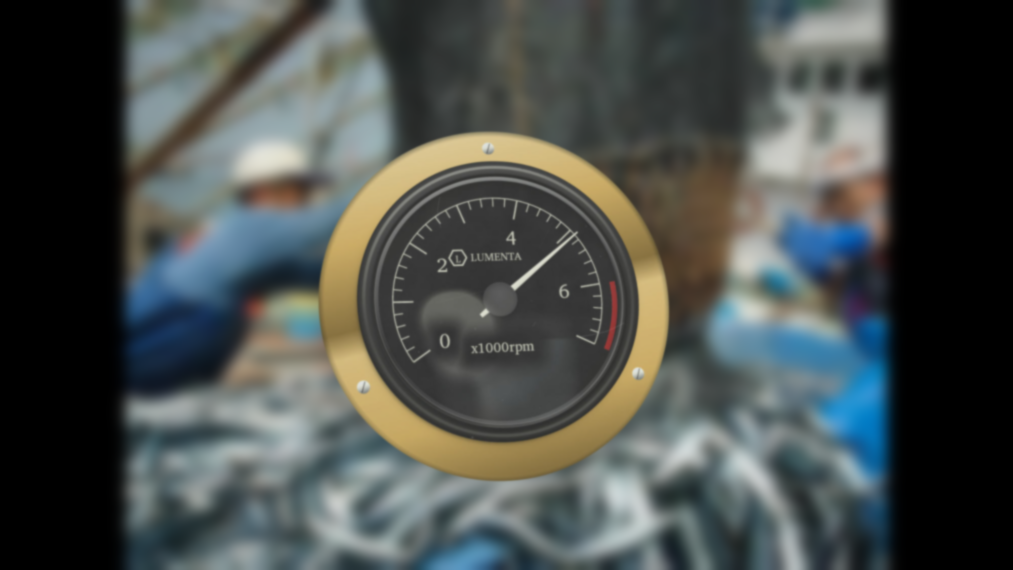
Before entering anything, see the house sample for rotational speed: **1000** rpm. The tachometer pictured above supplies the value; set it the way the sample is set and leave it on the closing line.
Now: **5100** rpm
